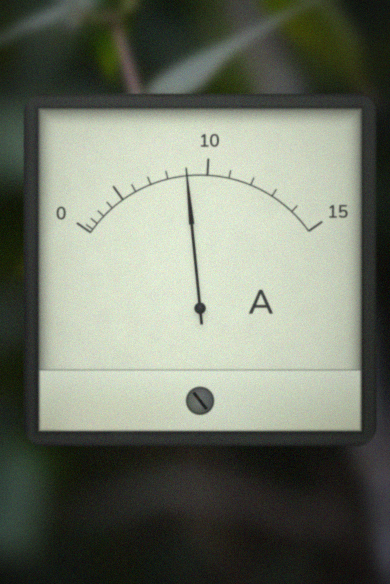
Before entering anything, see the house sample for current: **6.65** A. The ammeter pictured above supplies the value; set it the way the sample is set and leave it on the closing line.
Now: **9** A
